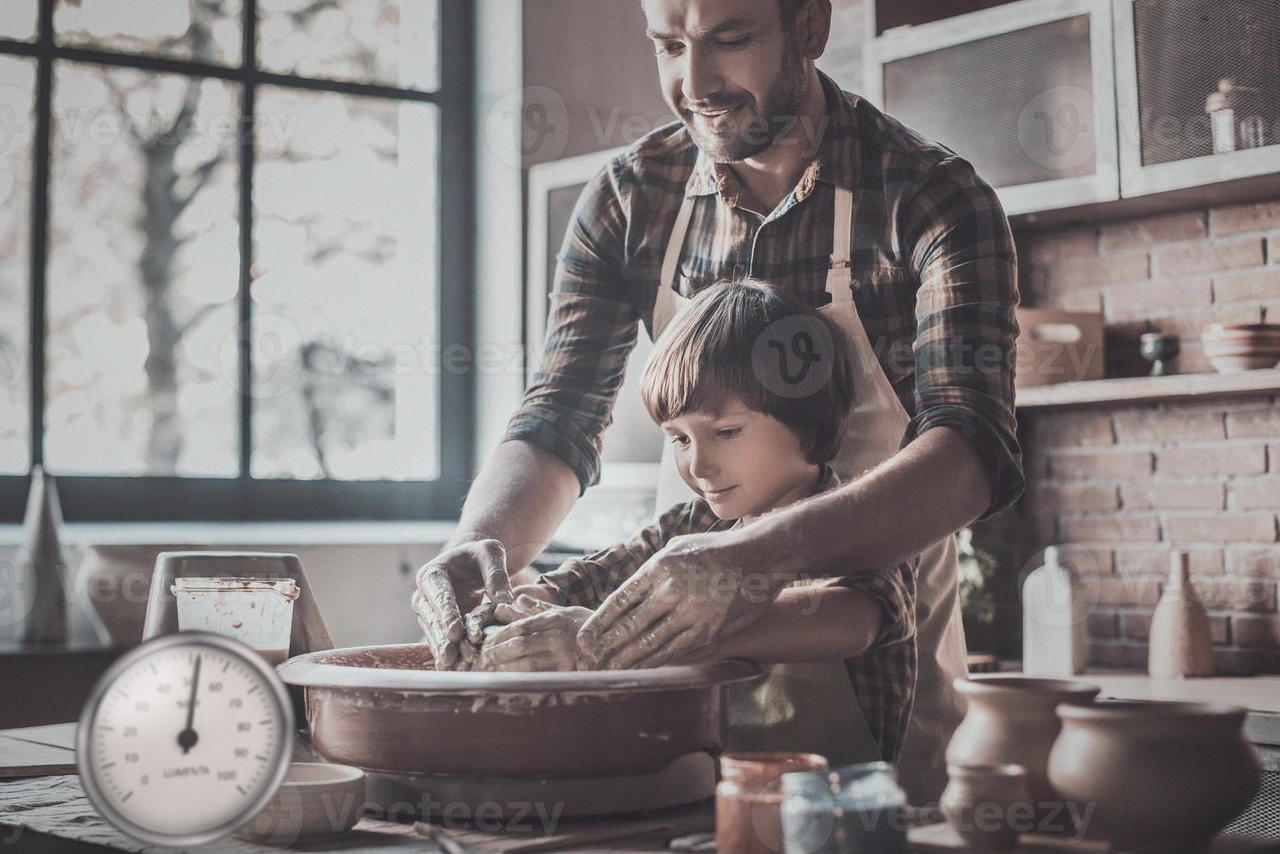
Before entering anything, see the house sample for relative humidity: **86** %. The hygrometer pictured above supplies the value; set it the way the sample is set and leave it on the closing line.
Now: **52** %
